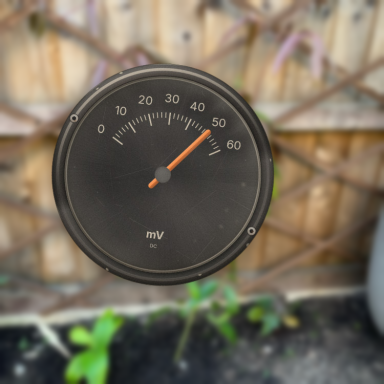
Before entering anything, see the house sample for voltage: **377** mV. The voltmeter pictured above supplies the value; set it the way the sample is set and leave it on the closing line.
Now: **50** mV
